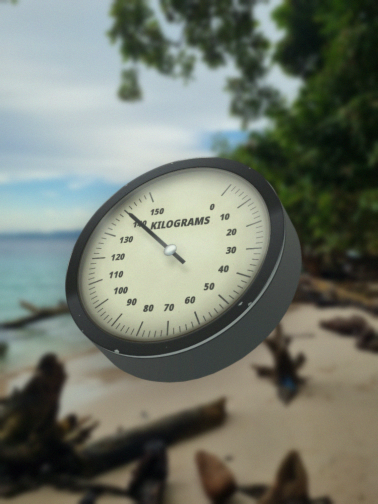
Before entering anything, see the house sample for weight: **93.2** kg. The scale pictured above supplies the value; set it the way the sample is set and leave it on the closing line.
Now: **140** kg
